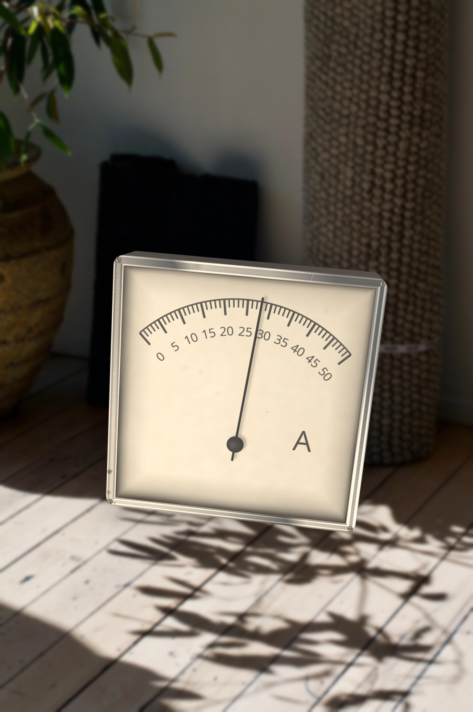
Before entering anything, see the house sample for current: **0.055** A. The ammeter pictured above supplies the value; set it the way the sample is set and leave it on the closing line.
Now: **28** A
